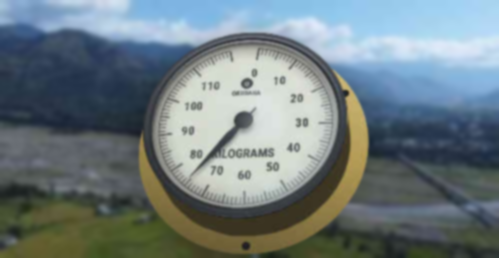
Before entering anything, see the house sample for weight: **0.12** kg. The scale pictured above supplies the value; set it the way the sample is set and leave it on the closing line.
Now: **75** kg
